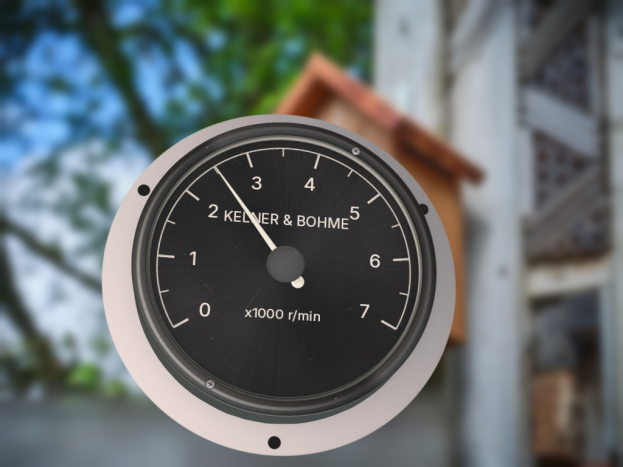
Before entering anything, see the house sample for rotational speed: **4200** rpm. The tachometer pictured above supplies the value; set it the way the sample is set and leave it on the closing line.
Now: **2500** rpm
